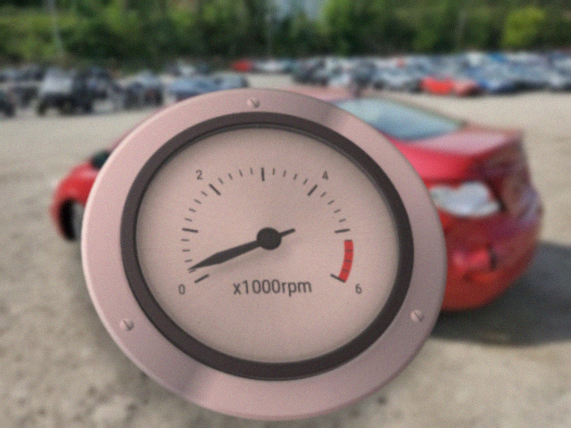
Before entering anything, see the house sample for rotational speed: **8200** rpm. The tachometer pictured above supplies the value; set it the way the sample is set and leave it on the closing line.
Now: **200** rpm
